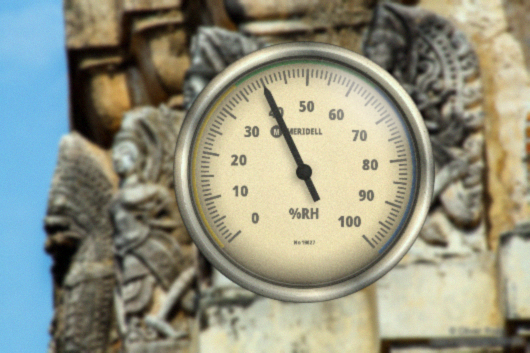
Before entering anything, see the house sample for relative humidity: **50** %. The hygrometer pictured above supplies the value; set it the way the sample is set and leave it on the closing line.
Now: **40** %
